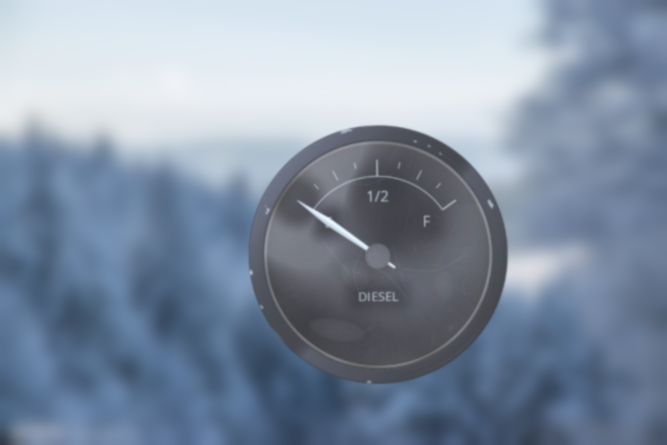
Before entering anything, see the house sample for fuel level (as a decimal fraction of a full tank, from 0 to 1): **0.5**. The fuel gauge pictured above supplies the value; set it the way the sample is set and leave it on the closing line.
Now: **0**
